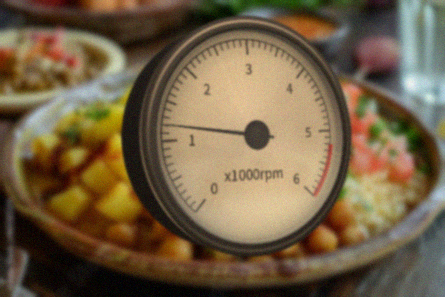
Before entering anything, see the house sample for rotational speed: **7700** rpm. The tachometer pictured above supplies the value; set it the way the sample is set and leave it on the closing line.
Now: **1200** rpm
